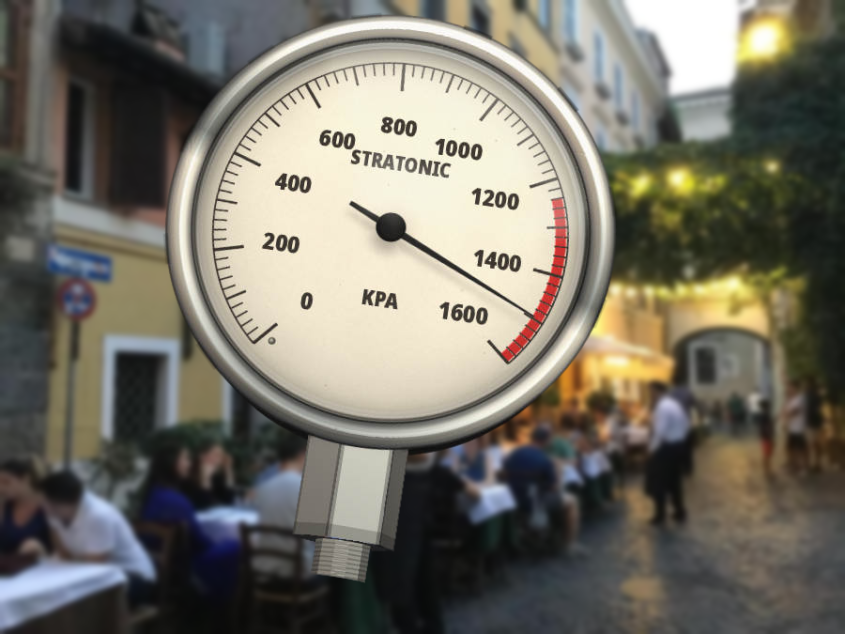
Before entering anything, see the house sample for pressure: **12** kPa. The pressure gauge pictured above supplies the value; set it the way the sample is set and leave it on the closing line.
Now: **1500** kPa
